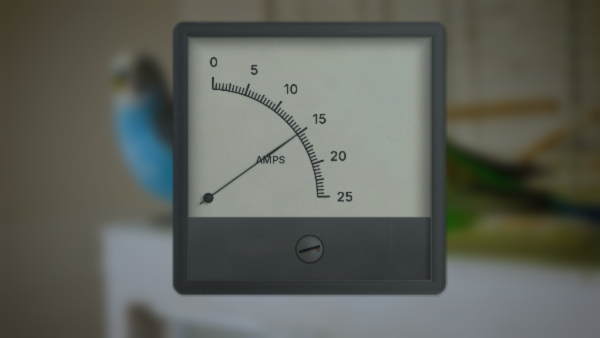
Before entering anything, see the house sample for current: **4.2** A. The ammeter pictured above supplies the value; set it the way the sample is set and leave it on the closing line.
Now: **15** A
